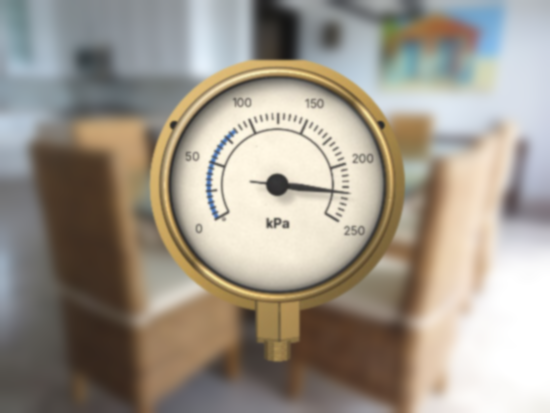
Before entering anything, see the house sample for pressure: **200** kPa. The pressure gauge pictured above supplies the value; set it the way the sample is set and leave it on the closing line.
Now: **225** kPa
